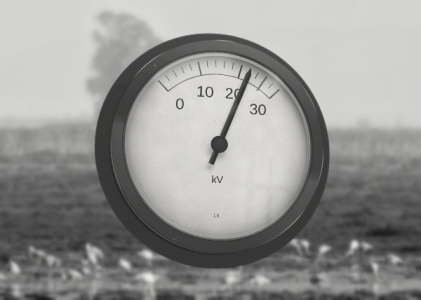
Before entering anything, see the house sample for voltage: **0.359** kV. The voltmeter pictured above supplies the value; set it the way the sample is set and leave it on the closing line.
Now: **22** kV
